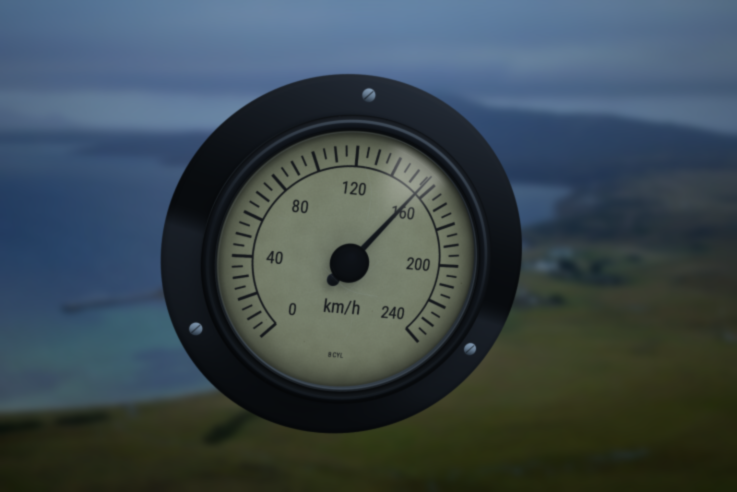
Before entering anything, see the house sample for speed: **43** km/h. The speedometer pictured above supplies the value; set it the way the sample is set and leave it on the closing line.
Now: **155** km/h
